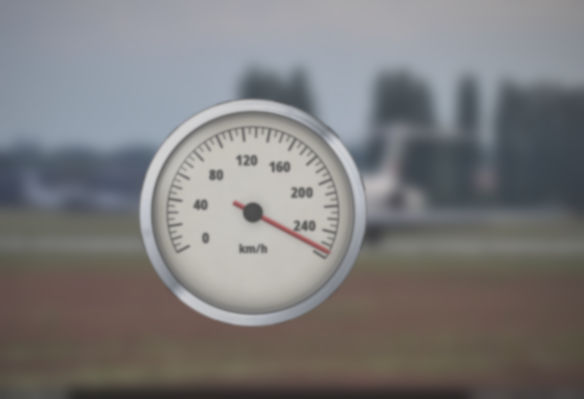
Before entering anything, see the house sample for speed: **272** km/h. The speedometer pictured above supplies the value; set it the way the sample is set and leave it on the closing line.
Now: **255** km/h
